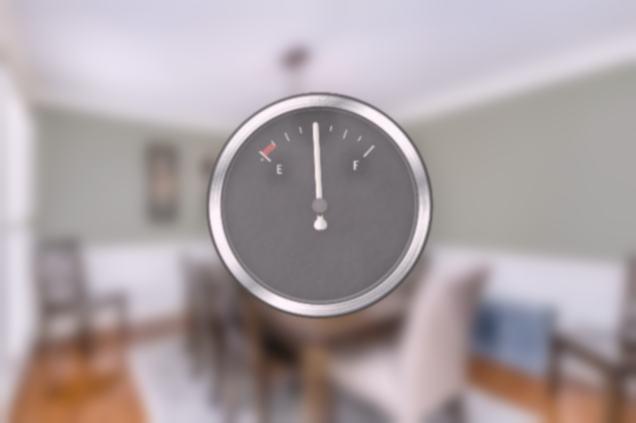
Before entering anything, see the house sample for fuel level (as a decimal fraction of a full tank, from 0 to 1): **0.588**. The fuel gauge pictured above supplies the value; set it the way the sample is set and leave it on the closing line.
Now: **0.5**
